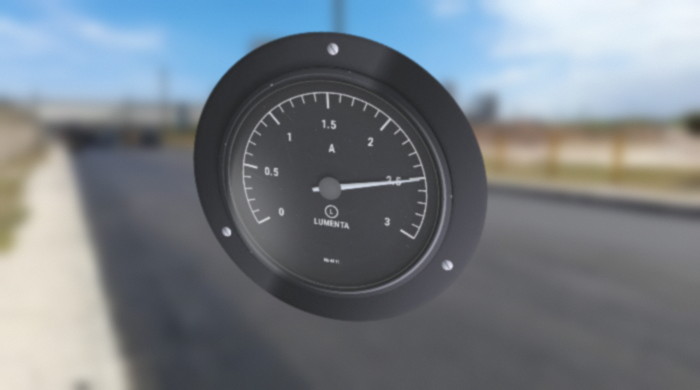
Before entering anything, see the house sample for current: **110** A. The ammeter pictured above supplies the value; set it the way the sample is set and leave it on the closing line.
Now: **2.5** A
